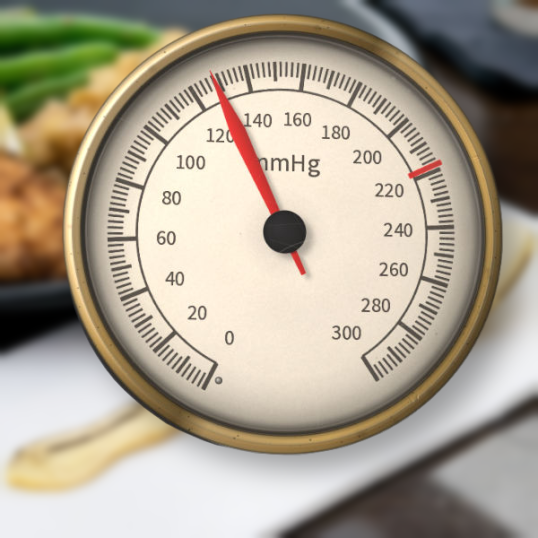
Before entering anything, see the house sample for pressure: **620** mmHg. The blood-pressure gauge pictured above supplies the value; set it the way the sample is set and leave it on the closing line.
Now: **128** mmHg
